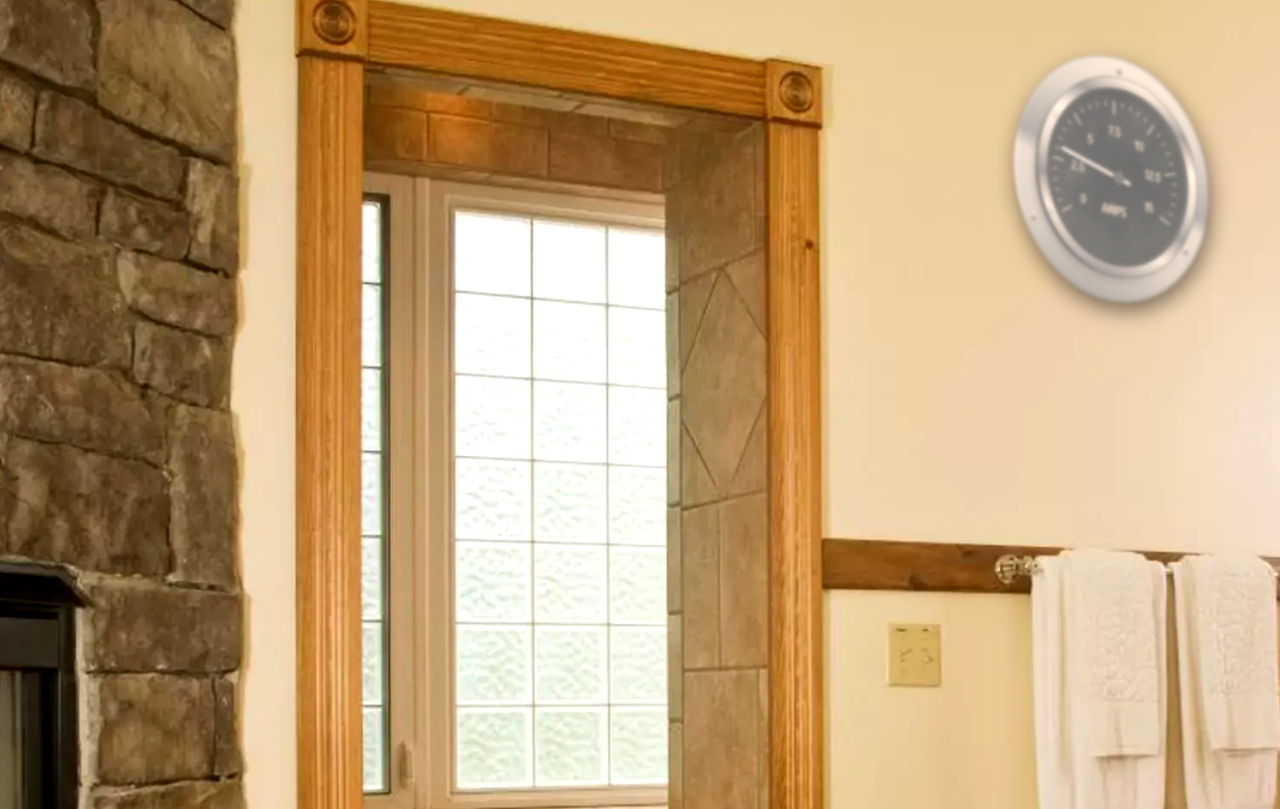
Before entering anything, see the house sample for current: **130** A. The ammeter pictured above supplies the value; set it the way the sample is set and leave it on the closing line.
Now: **3** A
